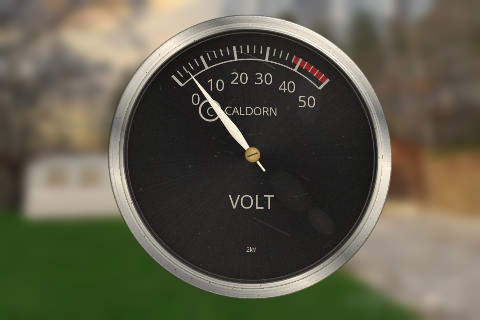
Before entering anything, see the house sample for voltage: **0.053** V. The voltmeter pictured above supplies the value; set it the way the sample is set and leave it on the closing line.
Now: **4** V
